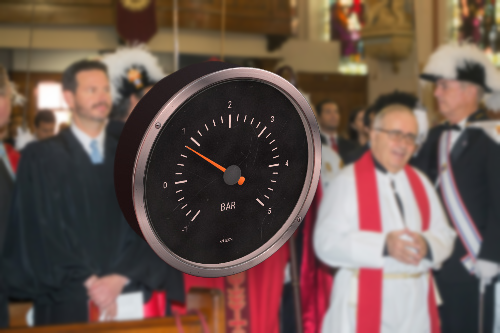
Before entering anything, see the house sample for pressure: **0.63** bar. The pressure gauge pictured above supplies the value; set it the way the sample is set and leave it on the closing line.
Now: **0.8** bar
